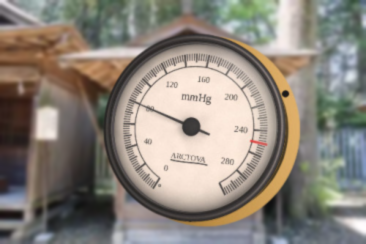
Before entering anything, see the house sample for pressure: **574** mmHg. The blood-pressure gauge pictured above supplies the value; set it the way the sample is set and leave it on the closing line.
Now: **80** mmHg
